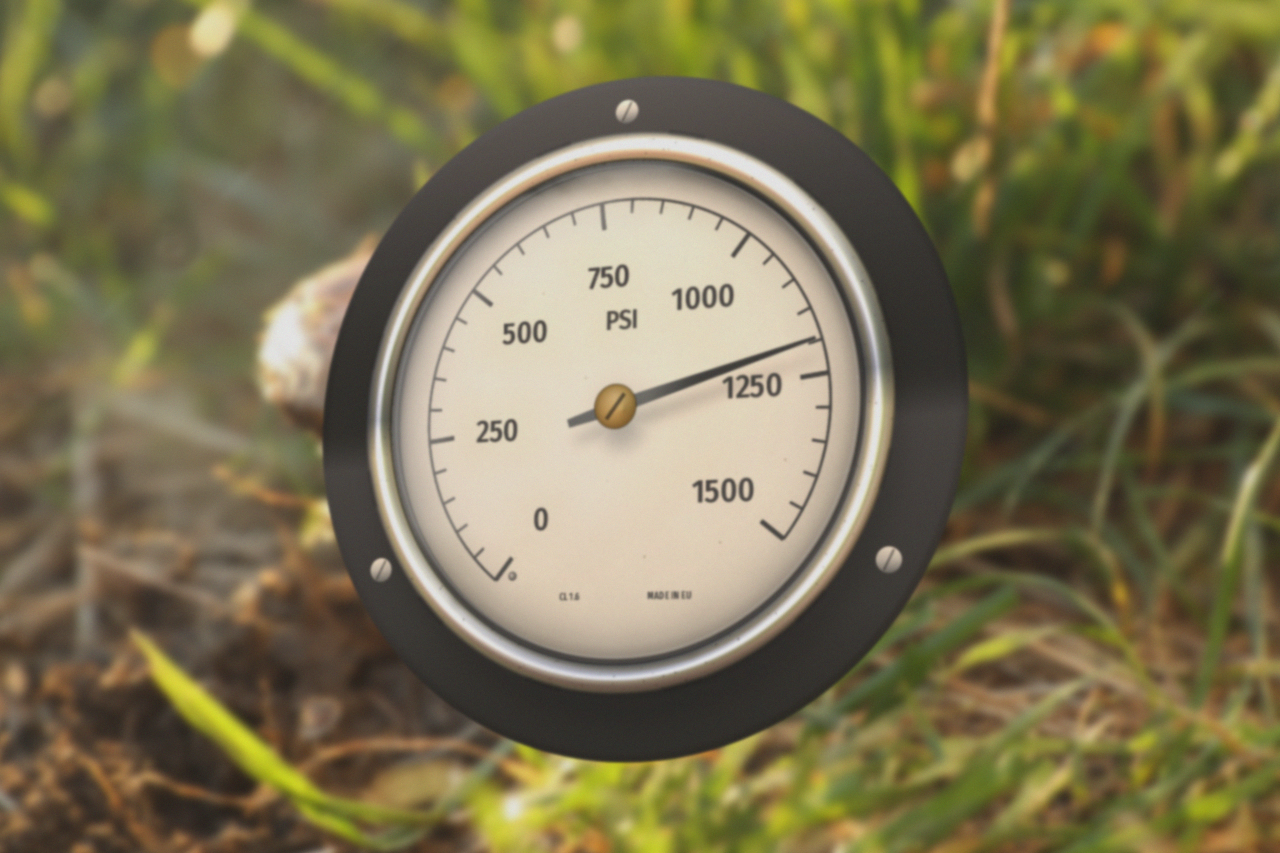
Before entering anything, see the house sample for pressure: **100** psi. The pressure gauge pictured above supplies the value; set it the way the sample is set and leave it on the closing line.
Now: **1200** psi
